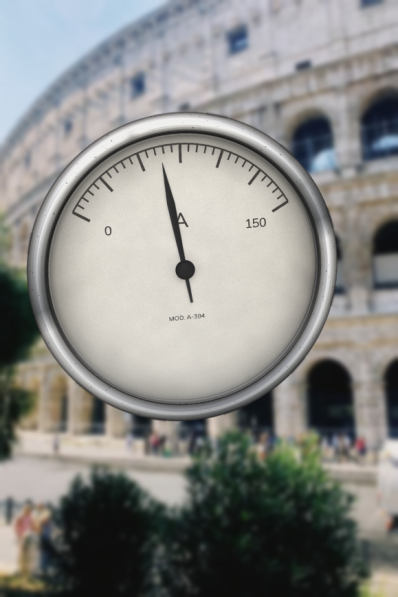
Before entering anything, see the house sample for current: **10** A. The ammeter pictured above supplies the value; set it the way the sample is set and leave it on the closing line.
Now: **62.5** A
